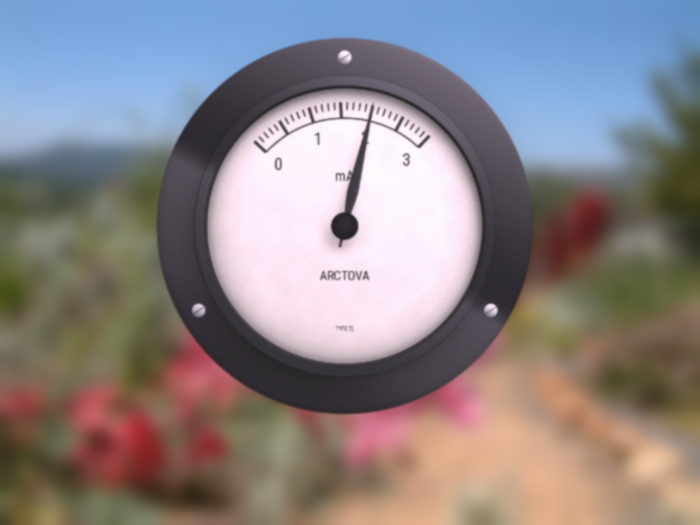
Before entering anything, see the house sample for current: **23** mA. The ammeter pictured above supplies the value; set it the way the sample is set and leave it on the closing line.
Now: **2** mA
